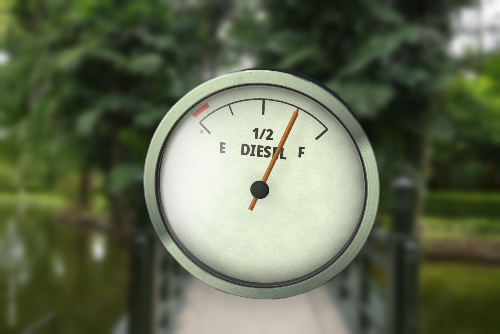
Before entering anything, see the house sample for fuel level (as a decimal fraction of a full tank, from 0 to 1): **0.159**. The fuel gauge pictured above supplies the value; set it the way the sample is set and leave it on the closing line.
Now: **0.75**
